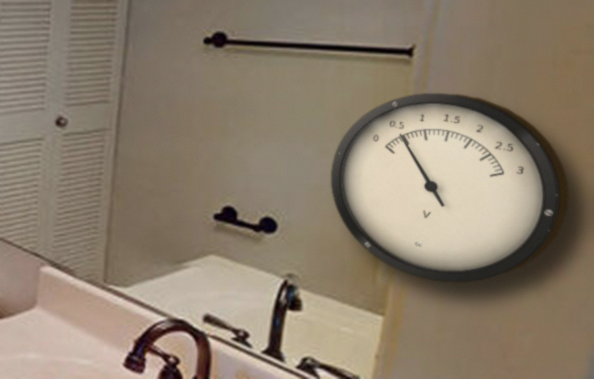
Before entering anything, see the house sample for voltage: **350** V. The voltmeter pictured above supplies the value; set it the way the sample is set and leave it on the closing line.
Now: **0.5** V
